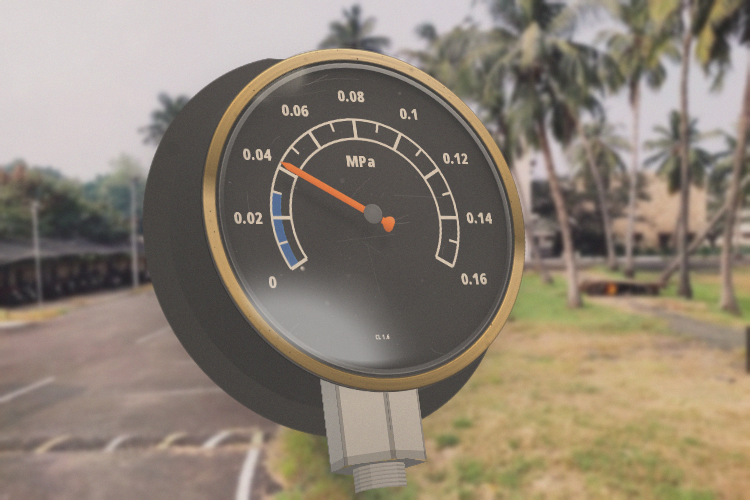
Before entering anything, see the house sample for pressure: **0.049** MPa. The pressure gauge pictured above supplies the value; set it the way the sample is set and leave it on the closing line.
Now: **0.04** MPa
